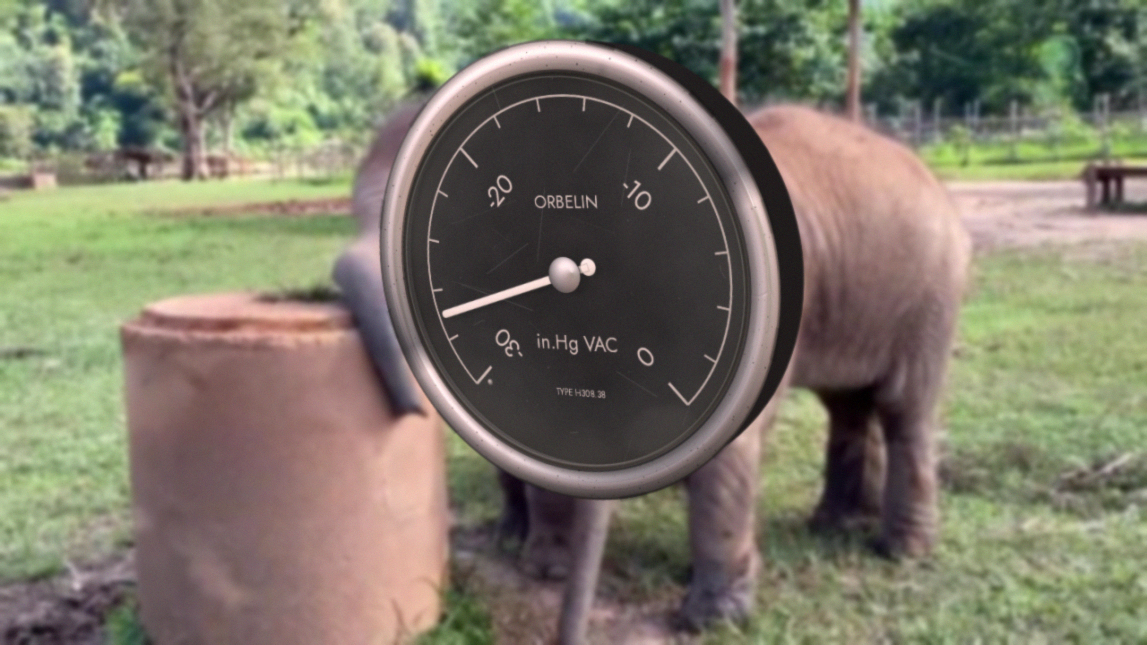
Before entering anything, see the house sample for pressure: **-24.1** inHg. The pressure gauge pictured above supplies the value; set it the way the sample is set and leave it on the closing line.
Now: **-27** inHg
